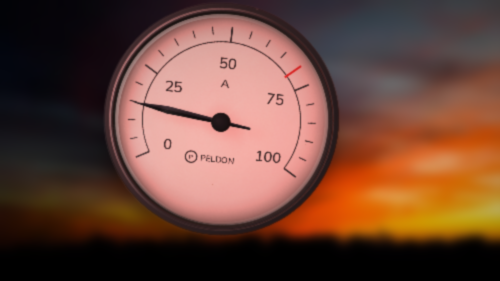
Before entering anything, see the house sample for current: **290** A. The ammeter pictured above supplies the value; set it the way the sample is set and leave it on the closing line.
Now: **15** A
